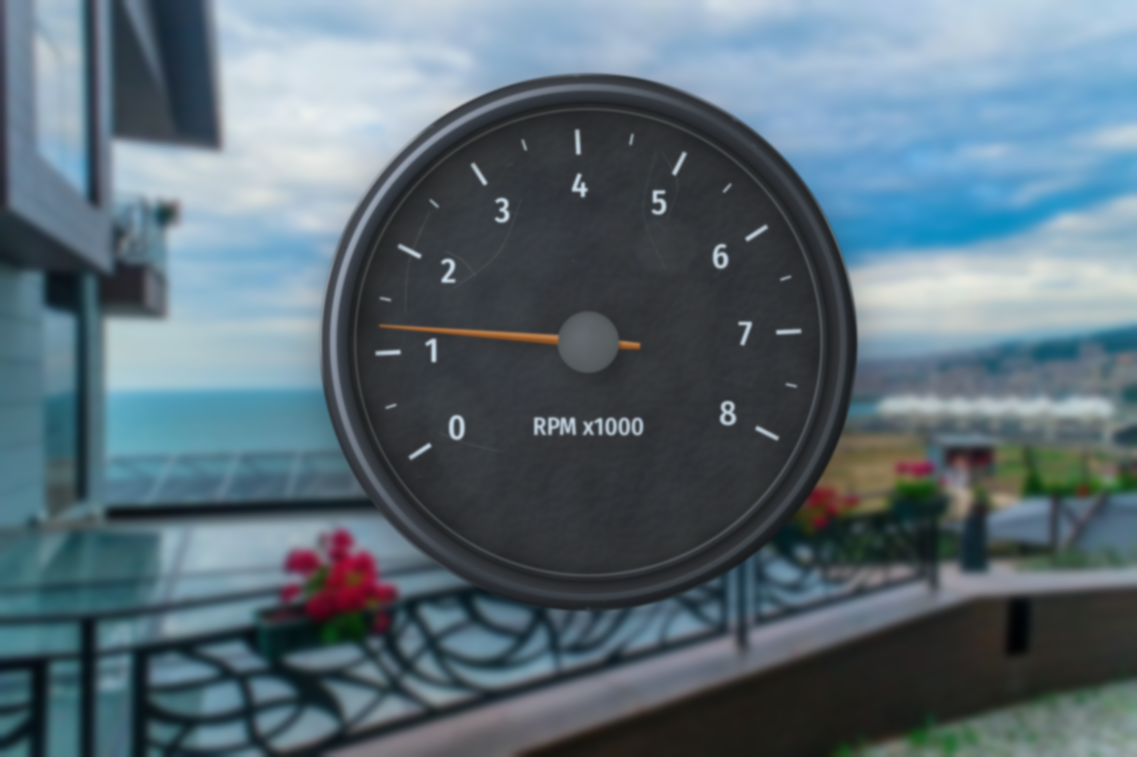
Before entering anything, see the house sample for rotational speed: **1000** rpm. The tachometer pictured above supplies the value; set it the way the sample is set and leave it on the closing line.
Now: **1250** rpm
